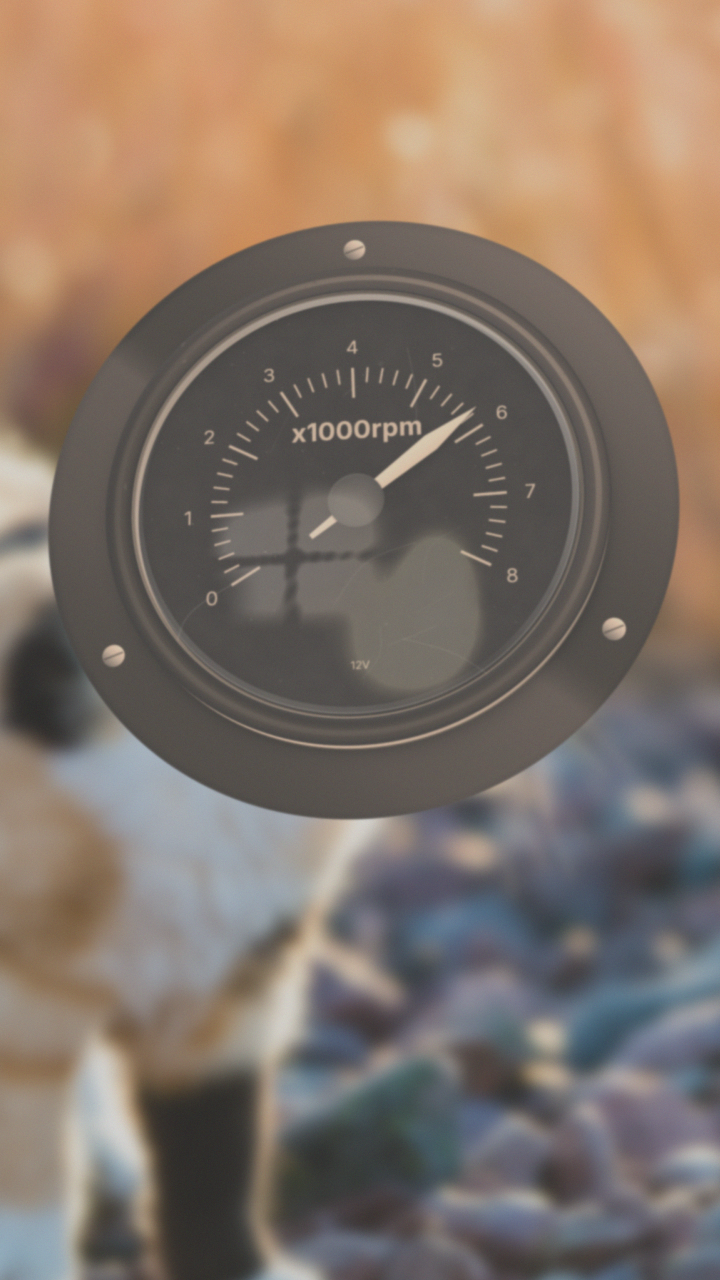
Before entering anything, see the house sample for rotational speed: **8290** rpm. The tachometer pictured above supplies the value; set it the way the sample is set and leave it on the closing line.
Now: **5800** rpm
